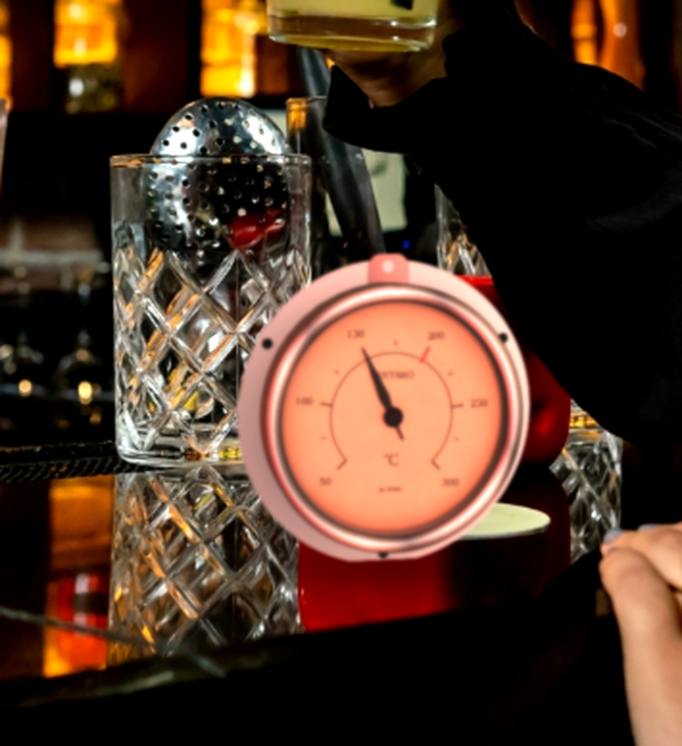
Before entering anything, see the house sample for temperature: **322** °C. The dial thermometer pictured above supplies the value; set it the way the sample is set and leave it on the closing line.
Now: **150** °C
